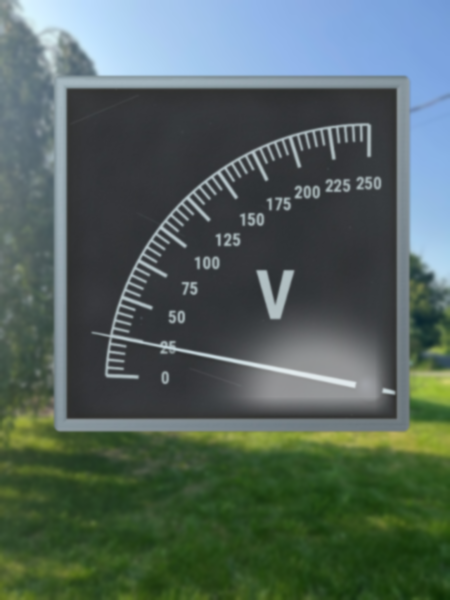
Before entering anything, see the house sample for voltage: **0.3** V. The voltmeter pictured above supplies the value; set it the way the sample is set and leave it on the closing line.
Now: **25** V
